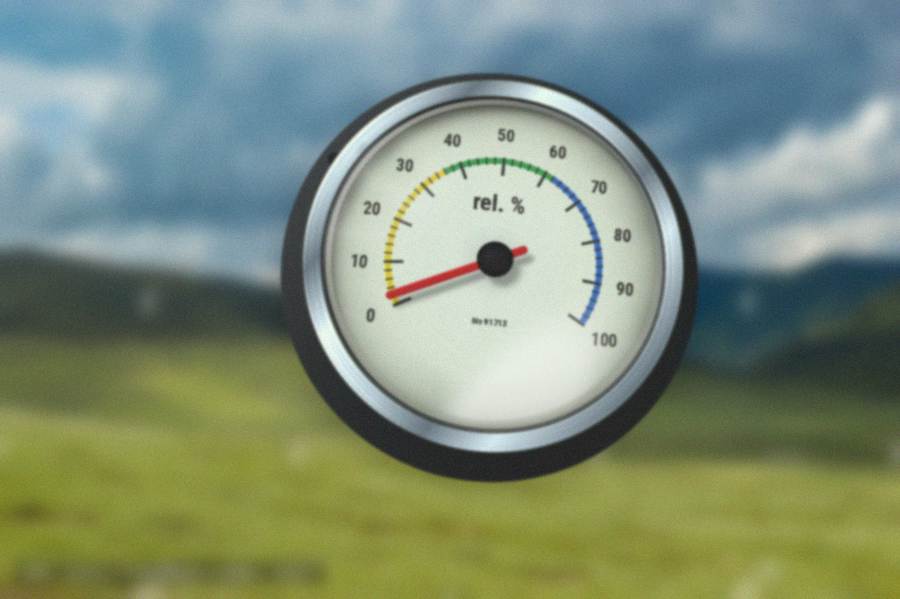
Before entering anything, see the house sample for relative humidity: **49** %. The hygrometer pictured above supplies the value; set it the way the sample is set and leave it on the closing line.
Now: **2** %
